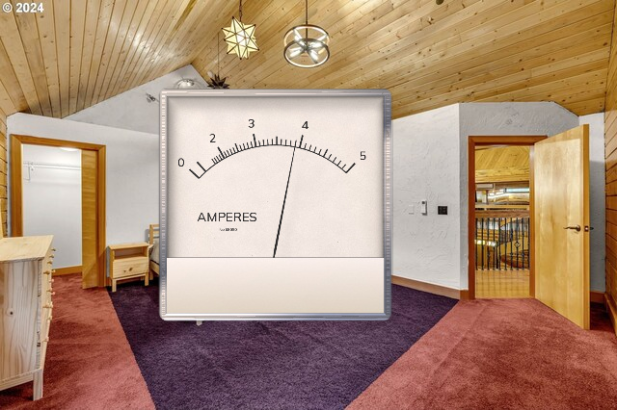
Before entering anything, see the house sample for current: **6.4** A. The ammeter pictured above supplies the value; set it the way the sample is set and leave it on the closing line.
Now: **3.9** A
